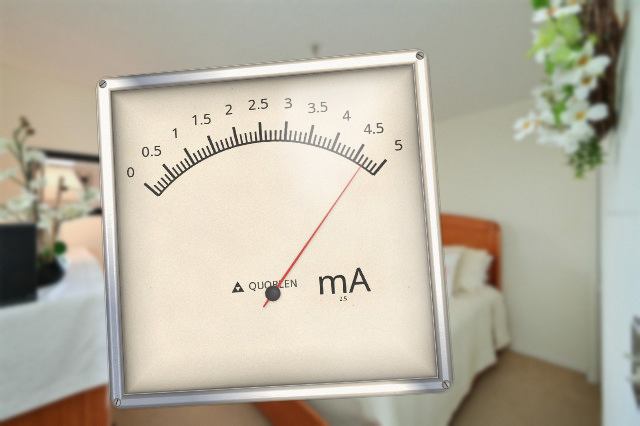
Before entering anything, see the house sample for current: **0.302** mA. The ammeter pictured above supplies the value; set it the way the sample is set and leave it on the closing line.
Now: **4.7** mA
